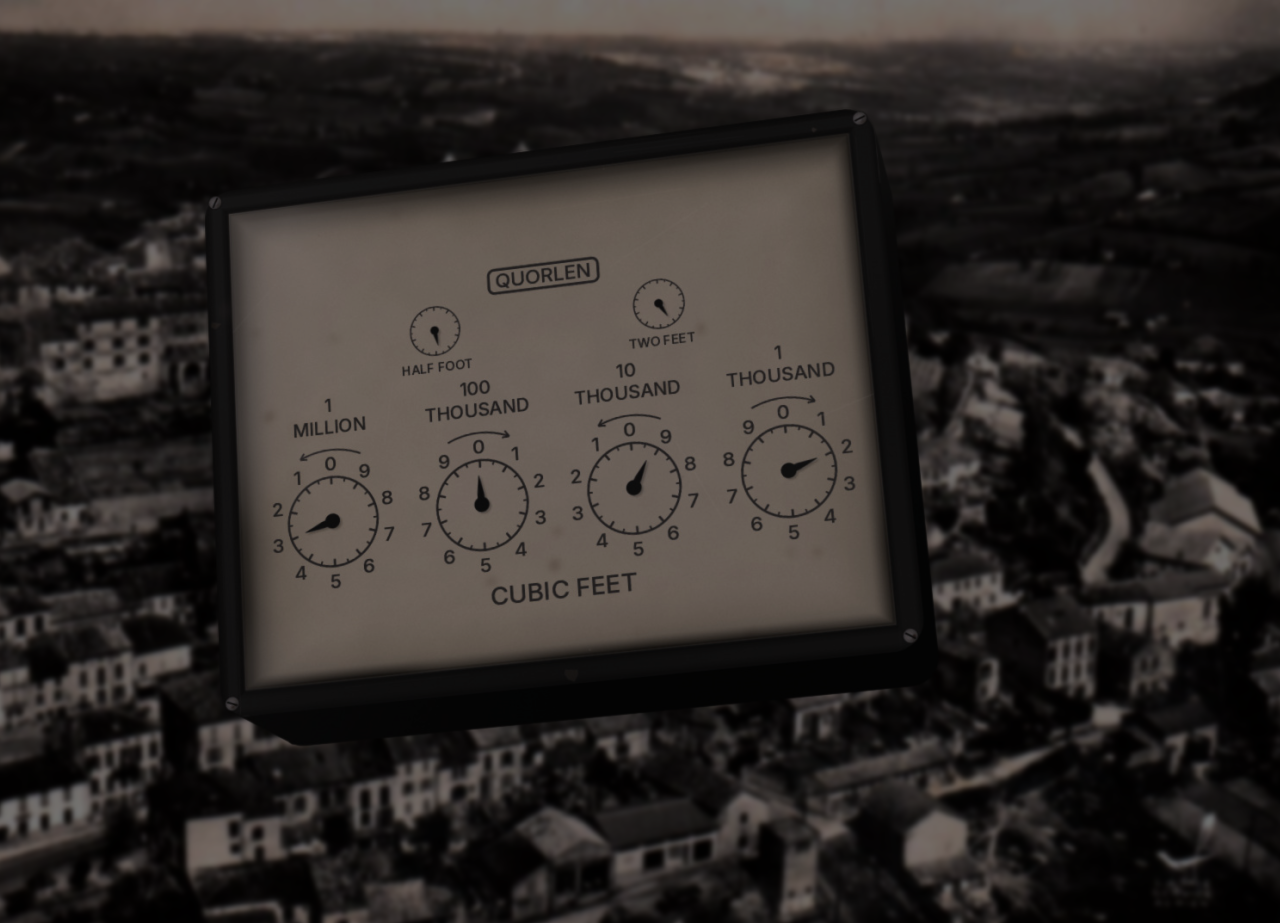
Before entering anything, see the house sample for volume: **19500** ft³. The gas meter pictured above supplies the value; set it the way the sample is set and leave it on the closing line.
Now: **299200** ft³
